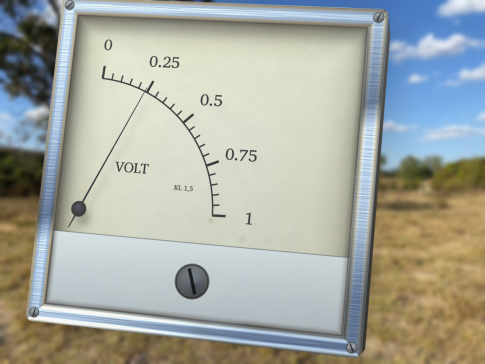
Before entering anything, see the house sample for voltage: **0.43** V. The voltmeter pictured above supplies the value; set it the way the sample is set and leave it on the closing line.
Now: **0.25** V
